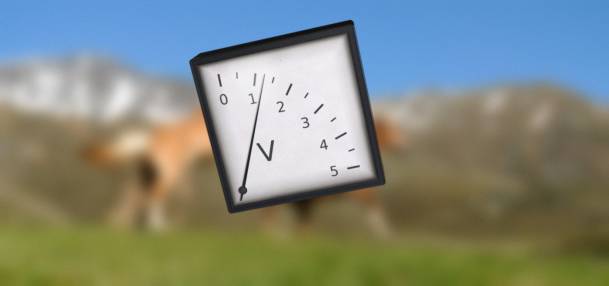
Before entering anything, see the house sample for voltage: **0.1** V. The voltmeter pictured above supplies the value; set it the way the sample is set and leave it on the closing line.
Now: **1.25** V
